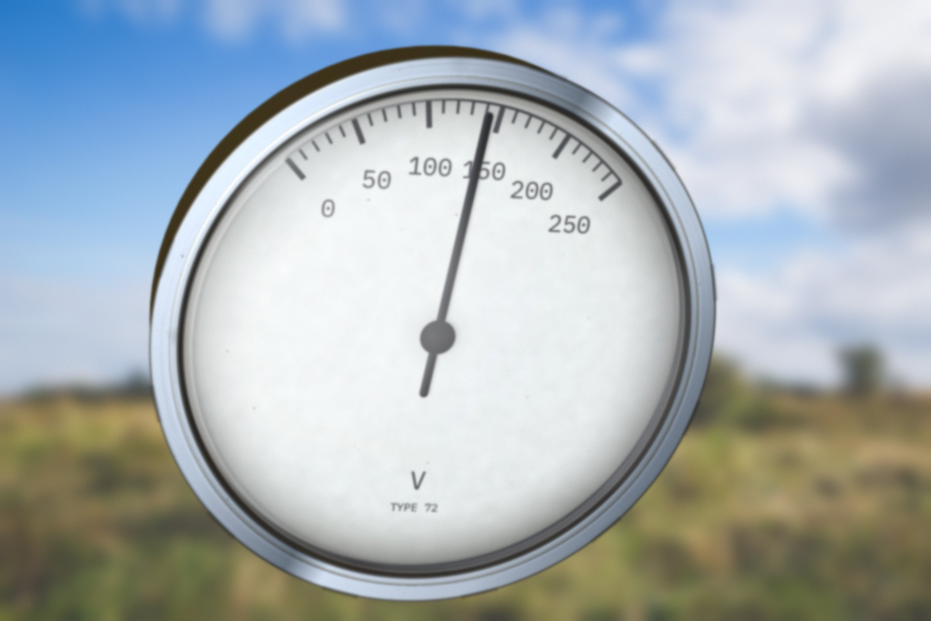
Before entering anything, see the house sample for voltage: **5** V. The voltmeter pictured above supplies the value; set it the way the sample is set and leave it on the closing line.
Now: **140** V
